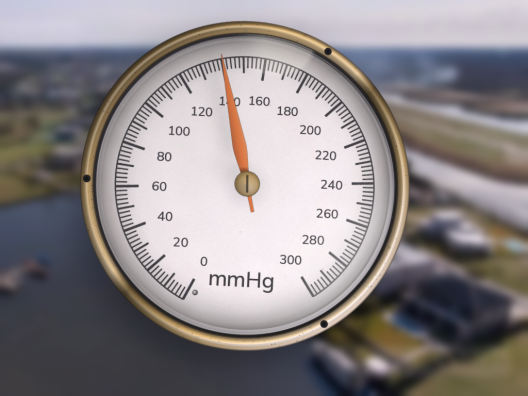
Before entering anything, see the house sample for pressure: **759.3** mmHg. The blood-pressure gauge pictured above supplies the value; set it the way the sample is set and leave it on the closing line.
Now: **140** mmHg
